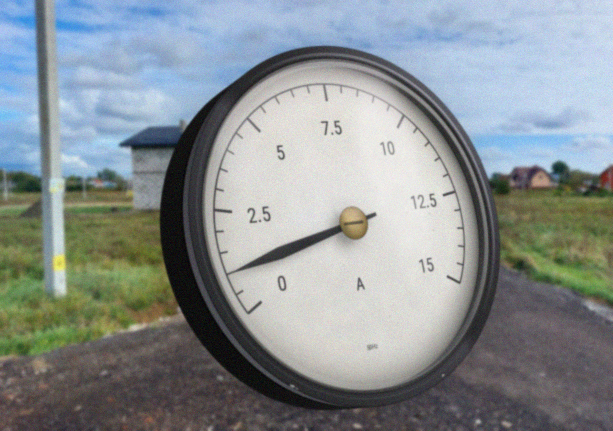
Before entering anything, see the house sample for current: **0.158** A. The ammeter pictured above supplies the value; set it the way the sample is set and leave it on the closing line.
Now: **1** A
